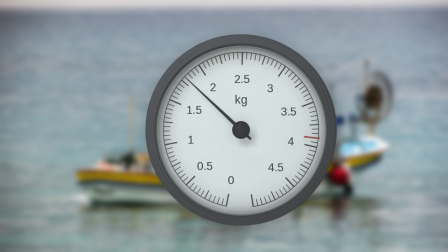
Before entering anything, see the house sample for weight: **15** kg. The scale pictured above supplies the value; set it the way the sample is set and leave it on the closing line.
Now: **1.8** kg
